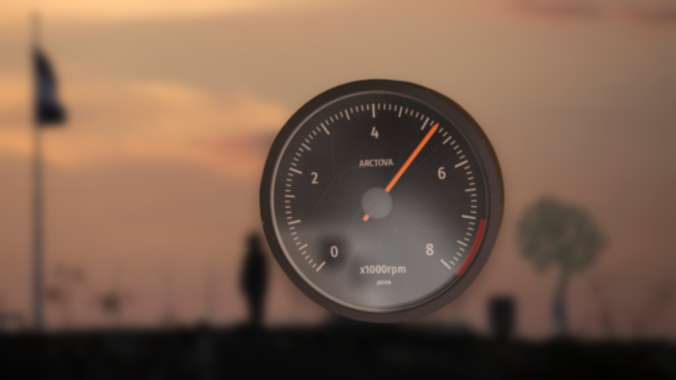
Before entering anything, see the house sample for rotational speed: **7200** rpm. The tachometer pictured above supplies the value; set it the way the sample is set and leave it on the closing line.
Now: **5200** rpm
